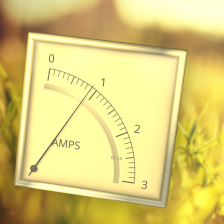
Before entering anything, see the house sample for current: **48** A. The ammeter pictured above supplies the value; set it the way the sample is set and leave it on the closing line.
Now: **0.9** A
